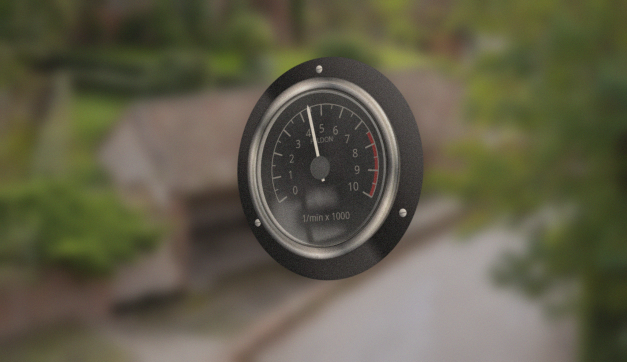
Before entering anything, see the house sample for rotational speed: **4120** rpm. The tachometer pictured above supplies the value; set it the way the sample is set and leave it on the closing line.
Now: **4500** rpm
